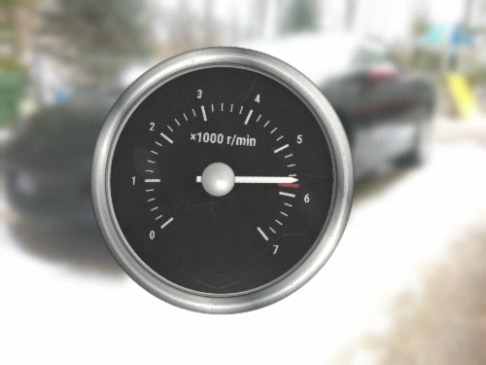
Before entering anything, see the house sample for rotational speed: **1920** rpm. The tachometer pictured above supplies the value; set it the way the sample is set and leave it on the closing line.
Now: **5700** rpm
